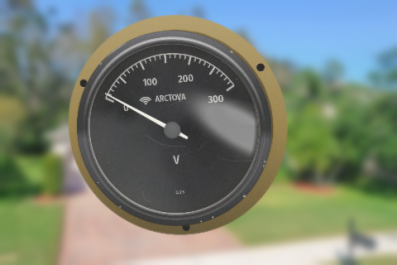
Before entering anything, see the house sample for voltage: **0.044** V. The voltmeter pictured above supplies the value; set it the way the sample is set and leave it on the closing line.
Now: **10** V
